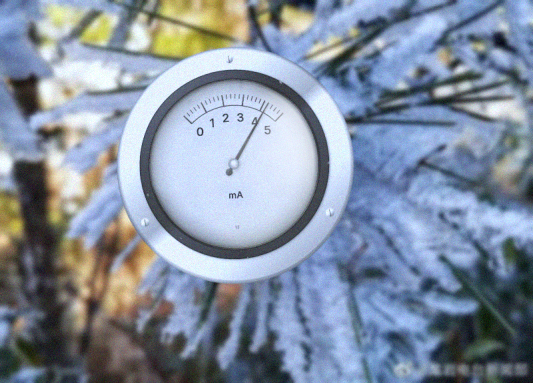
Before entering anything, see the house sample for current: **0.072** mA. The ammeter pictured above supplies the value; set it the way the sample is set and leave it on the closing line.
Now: **4.2** mA
